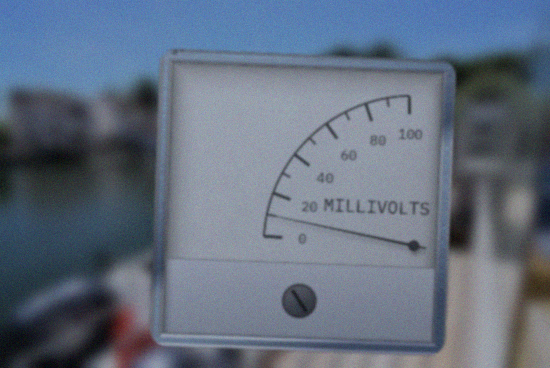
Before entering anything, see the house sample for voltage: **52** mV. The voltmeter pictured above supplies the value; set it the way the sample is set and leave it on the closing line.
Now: **10** mV
